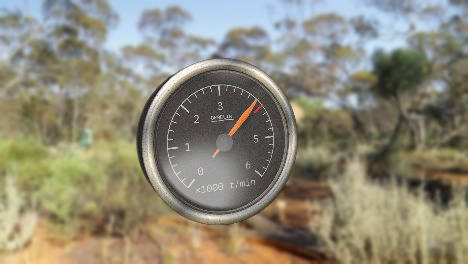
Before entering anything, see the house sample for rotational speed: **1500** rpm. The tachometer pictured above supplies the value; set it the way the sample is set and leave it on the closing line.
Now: **4000** rpm
